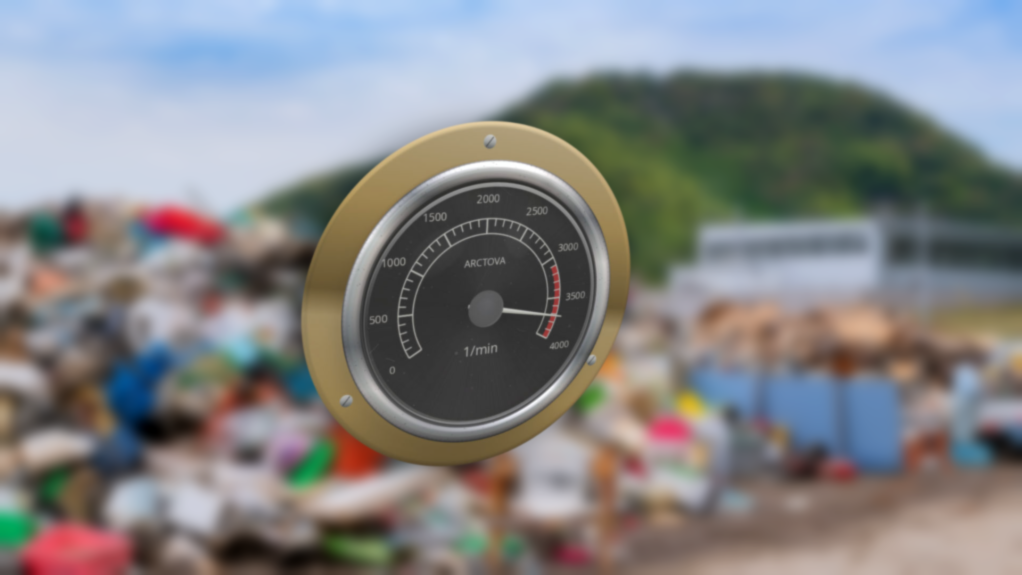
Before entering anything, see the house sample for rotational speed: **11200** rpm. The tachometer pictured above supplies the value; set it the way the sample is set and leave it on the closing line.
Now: **3700** rpm
